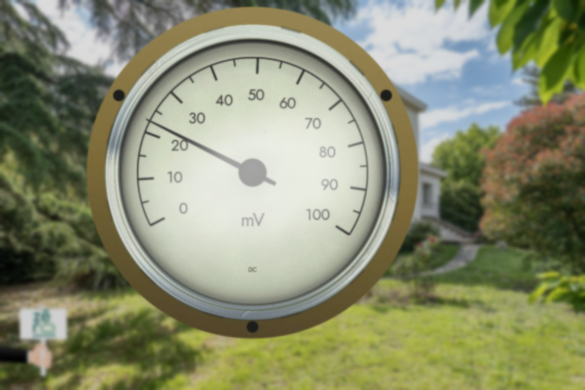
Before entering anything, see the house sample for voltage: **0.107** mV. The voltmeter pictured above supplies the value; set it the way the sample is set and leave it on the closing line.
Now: **22.5** mV
